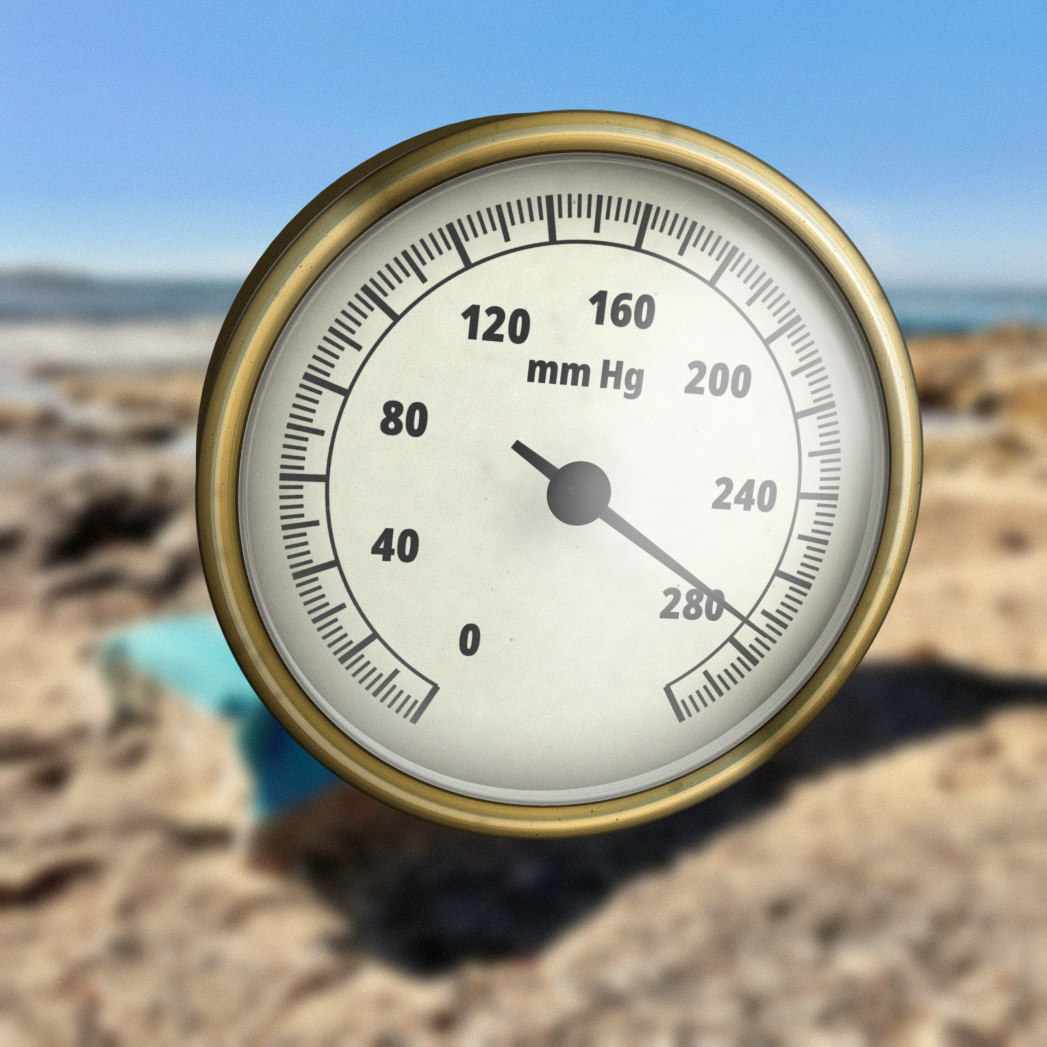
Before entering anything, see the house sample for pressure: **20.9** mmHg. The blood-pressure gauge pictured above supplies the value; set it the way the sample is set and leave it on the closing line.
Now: **274** mmHg
